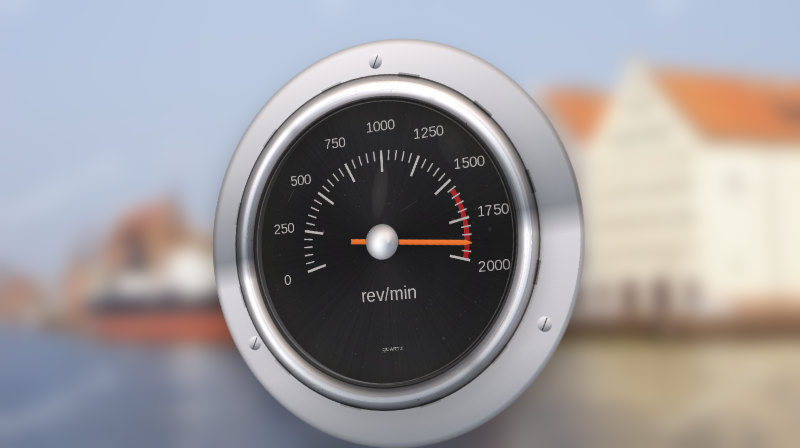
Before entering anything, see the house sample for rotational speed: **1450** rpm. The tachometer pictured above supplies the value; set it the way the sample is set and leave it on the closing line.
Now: **1900** rpm
